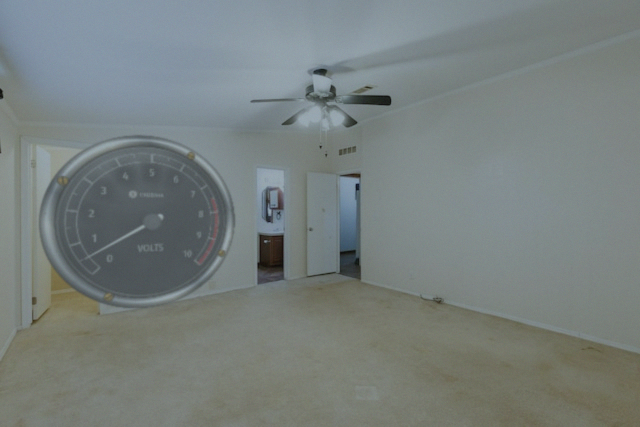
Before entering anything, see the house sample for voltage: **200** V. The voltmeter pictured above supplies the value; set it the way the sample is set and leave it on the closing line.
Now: **0.5** V
